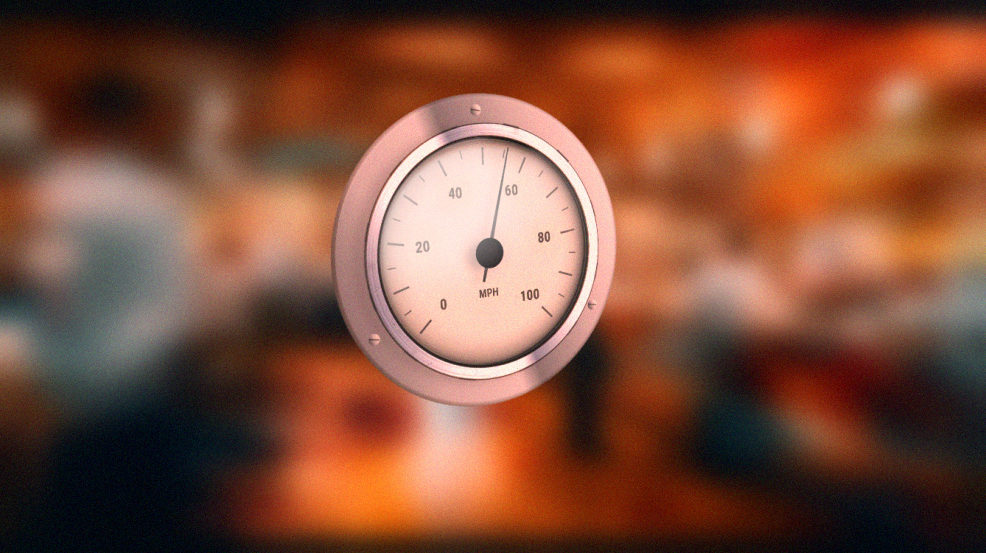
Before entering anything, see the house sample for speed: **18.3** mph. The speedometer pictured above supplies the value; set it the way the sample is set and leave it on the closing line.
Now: **55** mph
